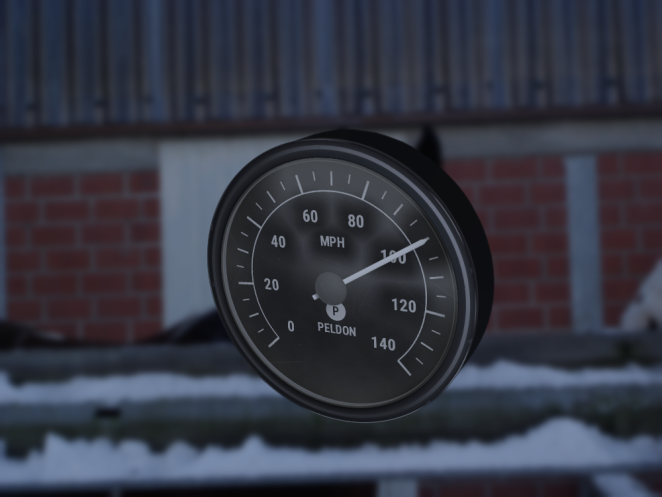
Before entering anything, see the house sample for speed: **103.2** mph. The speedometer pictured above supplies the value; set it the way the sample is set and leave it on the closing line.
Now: **100** mph
